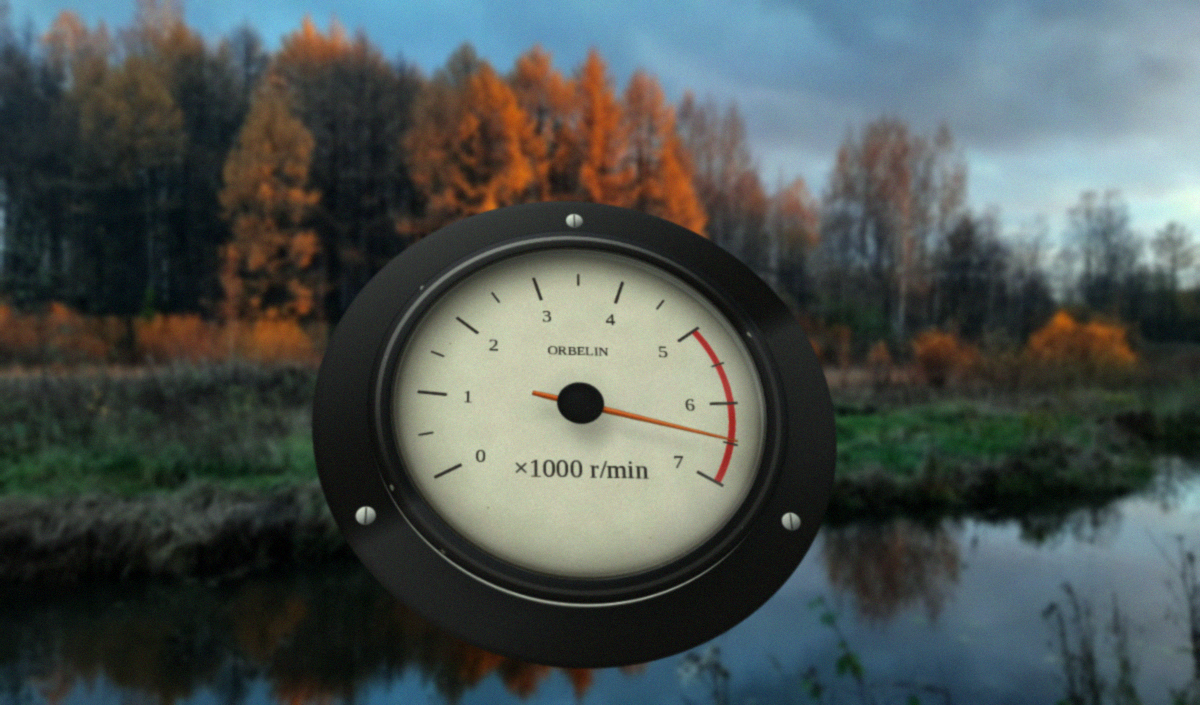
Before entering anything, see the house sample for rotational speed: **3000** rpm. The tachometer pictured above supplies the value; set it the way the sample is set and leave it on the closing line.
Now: **6500** rpm
